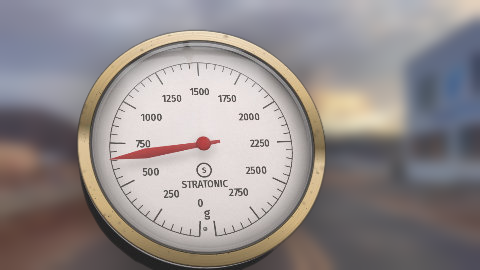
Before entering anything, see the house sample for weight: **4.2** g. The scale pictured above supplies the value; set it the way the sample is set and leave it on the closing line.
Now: **650** g
